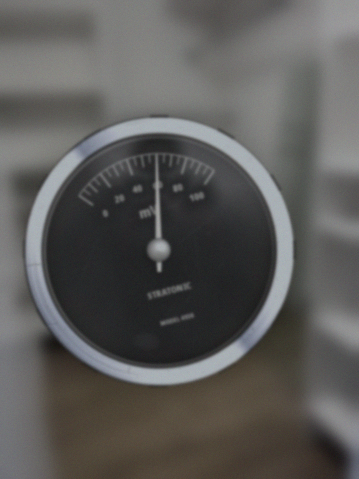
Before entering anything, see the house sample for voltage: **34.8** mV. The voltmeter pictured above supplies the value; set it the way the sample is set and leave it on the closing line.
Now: **60** mV
